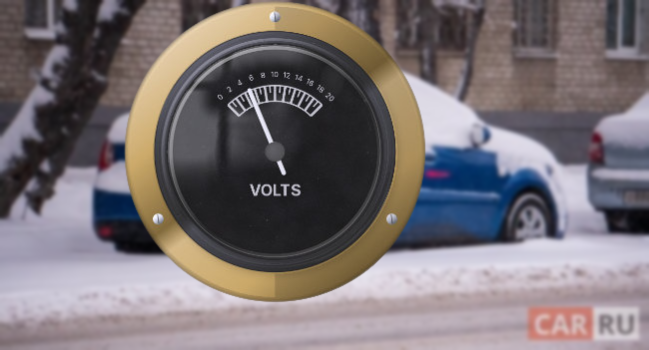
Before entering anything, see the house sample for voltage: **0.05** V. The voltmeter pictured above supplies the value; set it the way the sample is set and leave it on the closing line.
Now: **5** V
